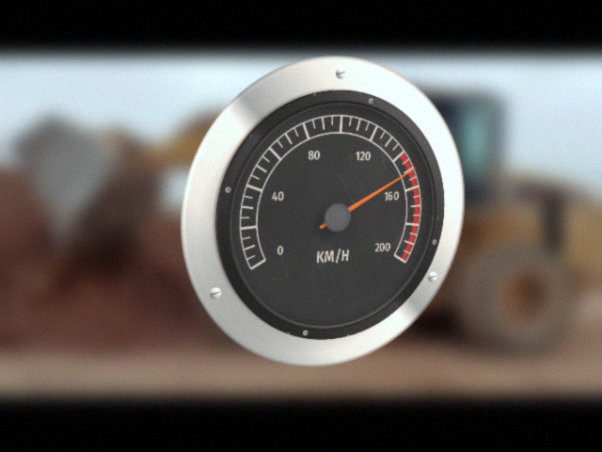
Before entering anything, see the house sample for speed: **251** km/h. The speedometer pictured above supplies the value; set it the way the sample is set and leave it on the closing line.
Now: **150** km/h
